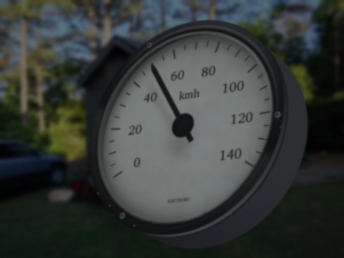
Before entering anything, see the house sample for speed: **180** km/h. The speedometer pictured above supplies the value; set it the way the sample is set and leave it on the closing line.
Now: **50** km/h
